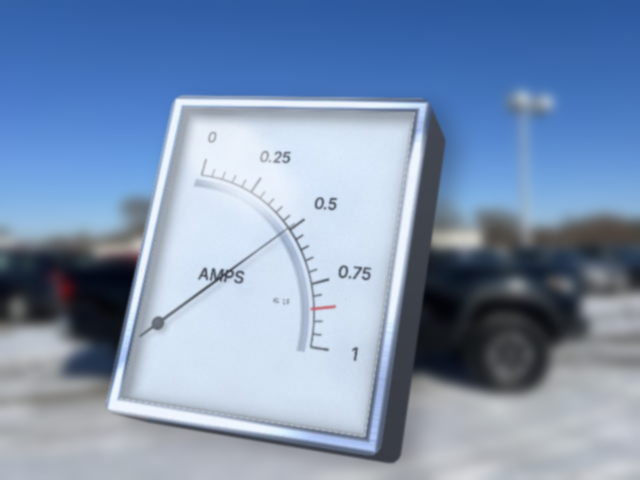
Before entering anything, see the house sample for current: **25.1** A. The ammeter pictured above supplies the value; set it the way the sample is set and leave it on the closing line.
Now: **0.5** A
